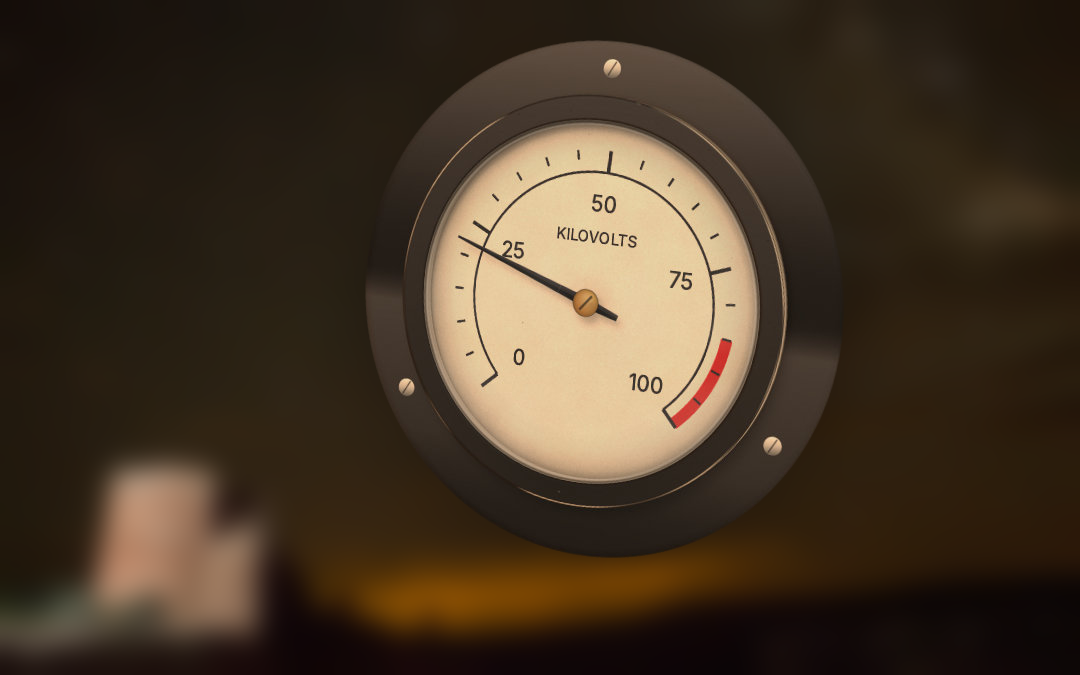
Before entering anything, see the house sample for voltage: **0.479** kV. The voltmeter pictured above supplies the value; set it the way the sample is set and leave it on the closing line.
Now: **22.5** kV
